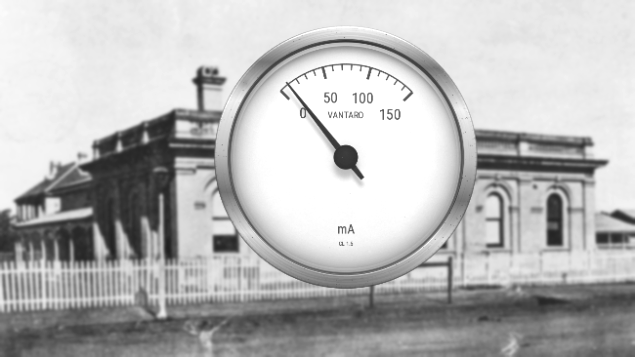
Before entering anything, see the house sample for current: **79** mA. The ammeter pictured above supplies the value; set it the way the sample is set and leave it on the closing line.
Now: **10** mA
